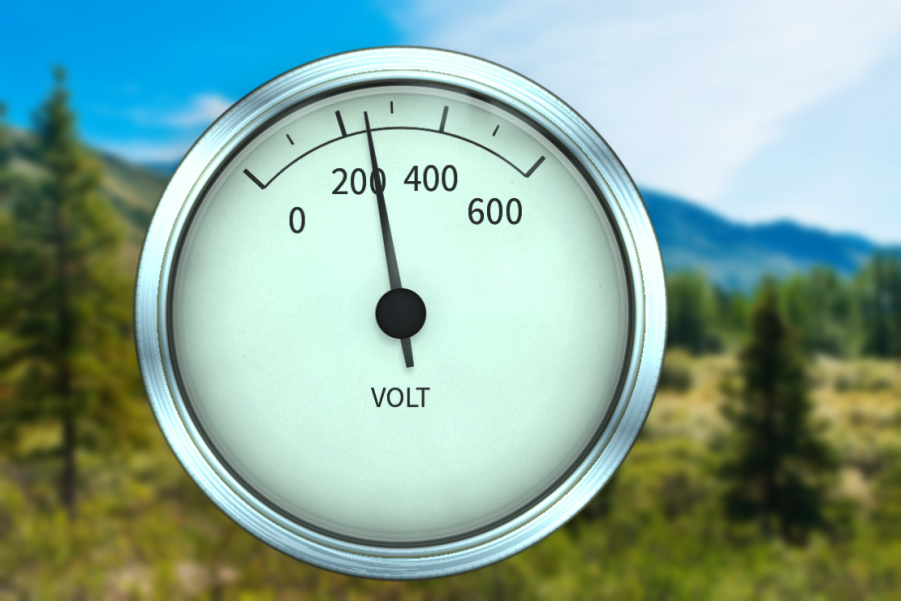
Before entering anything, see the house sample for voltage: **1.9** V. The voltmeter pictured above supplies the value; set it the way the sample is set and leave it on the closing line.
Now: **250** V
